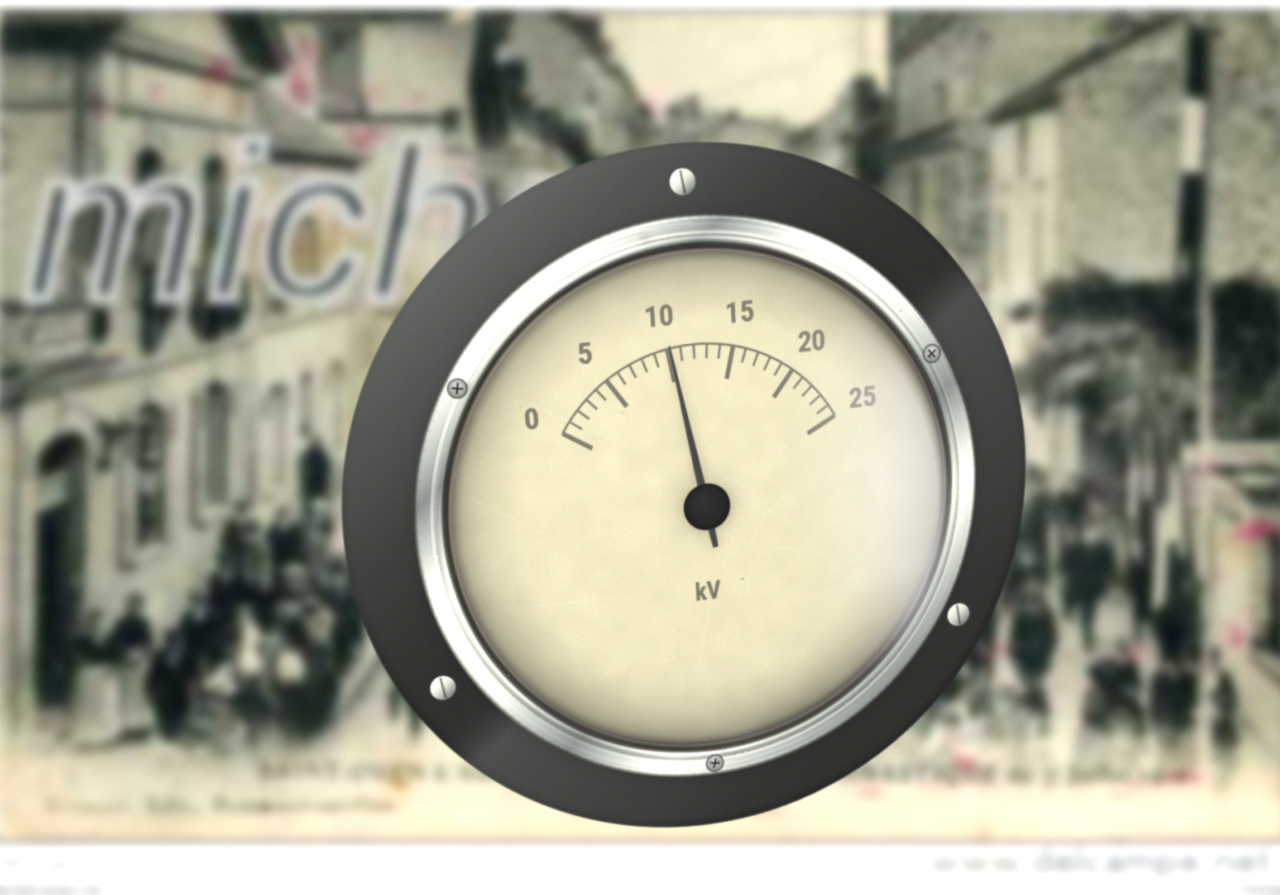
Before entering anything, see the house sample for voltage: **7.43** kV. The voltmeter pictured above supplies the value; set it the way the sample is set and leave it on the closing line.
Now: **10** kV
